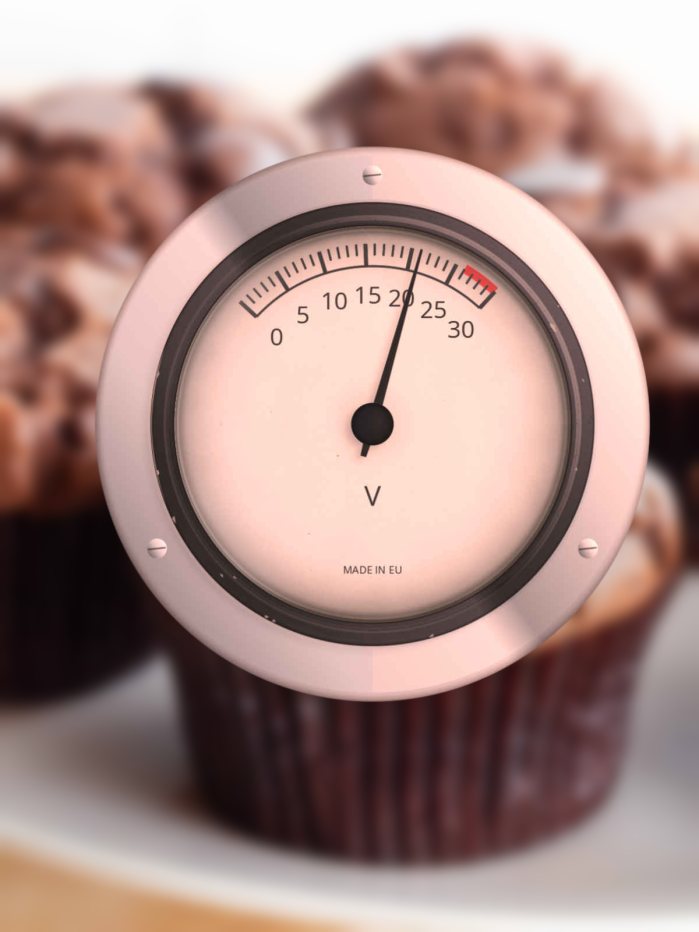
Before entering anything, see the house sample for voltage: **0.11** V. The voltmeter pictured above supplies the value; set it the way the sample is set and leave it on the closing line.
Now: **21** V
